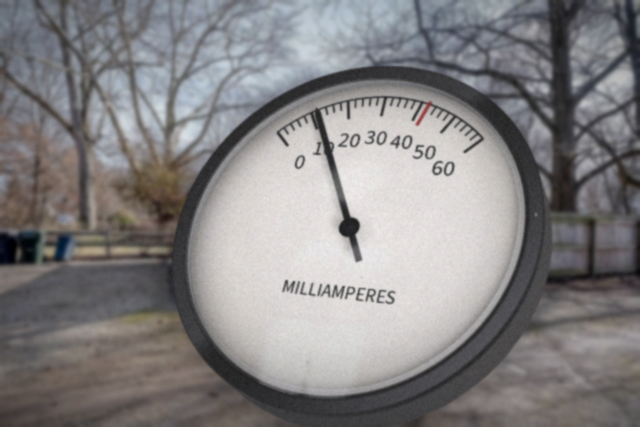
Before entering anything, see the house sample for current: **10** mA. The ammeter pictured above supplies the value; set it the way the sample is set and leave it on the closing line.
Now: **12** mA
